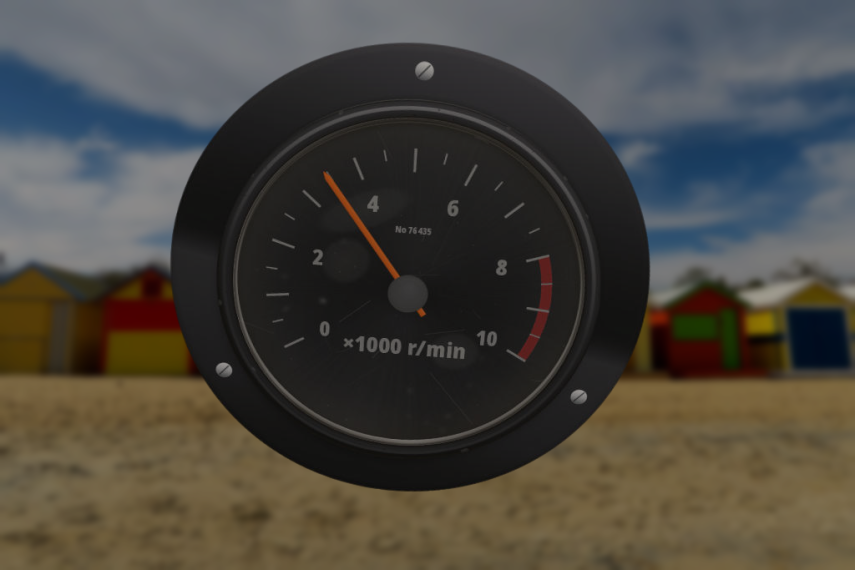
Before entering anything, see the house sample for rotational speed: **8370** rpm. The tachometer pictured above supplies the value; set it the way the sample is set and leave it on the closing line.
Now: **3500** rpm
